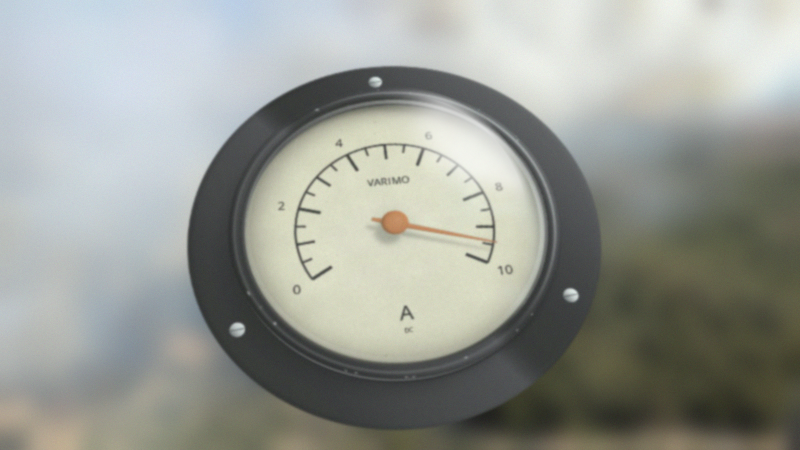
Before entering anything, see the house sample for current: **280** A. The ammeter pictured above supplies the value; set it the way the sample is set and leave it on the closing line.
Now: **9.5** A
